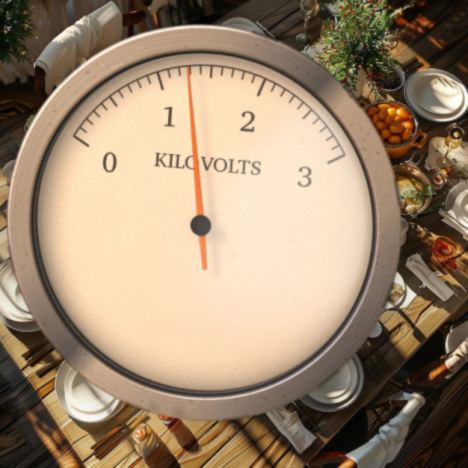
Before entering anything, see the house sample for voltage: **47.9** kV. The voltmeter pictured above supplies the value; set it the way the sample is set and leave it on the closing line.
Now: **1.3** kV
